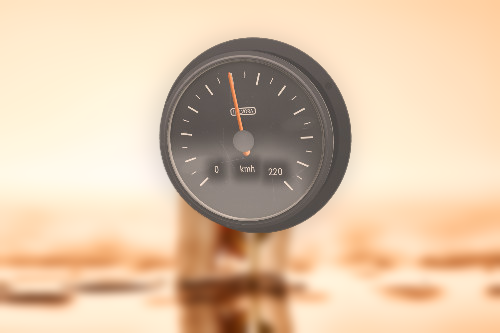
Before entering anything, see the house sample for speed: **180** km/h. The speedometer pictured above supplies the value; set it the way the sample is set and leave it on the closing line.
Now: **100** km/h
